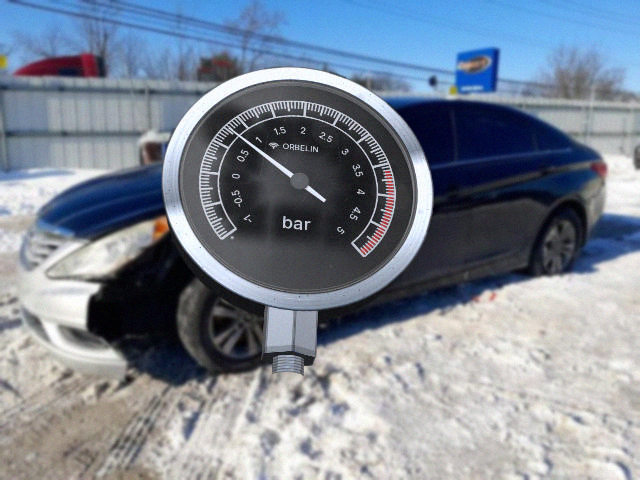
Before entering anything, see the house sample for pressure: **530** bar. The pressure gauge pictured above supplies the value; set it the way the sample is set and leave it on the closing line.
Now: **0.75** bar
